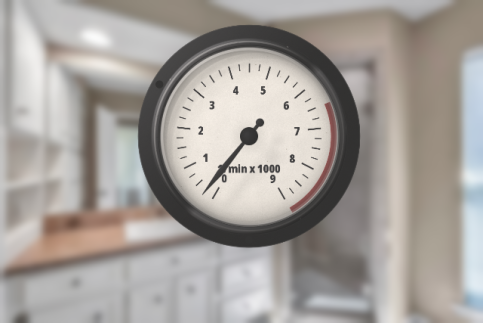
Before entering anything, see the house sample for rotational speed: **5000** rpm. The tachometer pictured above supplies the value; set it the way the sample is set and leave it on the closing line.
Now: **250** rpm
